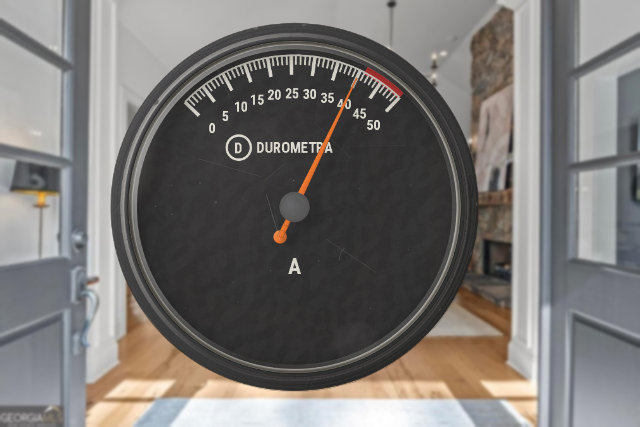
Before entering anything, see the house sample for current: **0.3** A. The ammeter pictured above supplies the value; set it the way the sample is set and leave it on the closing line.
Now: **40** A
